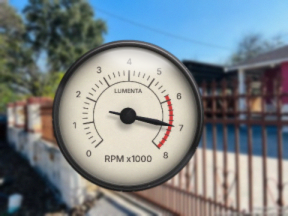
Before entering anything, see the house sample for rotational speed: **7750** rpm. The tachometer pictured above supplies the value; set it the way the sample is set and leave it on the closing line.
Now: **7000** rpm
